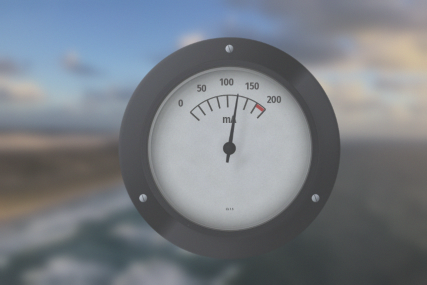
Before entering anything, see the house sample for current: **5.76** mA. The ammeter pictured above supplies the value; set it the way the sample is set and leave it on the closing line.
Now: **125** mA
